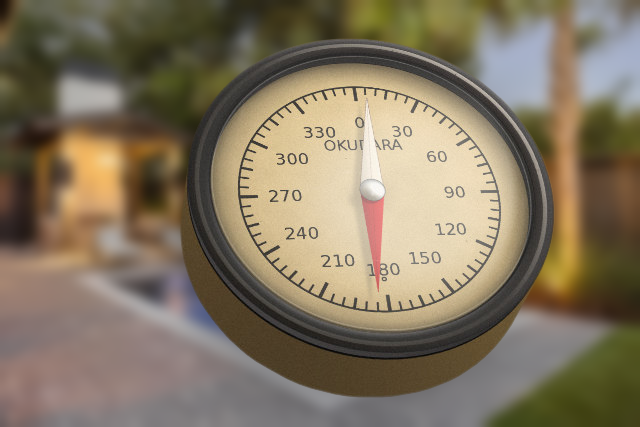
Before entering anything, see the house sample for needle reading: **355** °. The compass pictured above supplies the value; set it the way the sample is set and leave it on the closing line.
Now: **185** °
